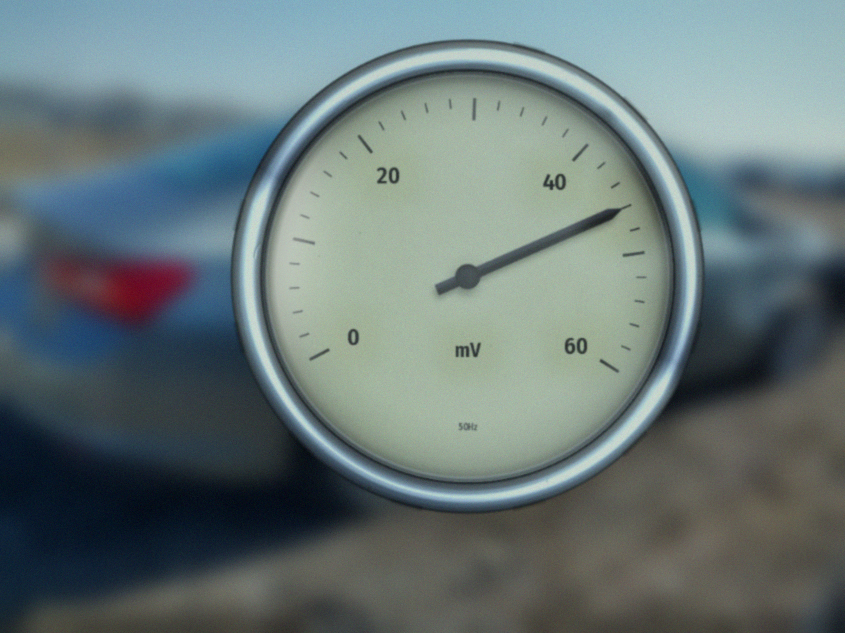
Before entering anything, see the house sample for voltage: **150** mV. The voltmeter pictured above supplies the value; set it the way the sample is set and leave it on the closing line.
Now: **46** mV
